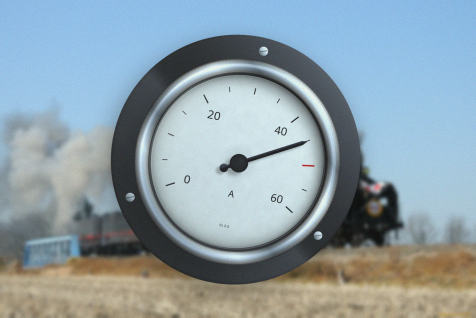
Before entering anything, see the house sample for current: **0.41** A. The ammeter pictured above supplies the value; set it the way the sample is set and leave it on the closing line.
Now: **45** A
